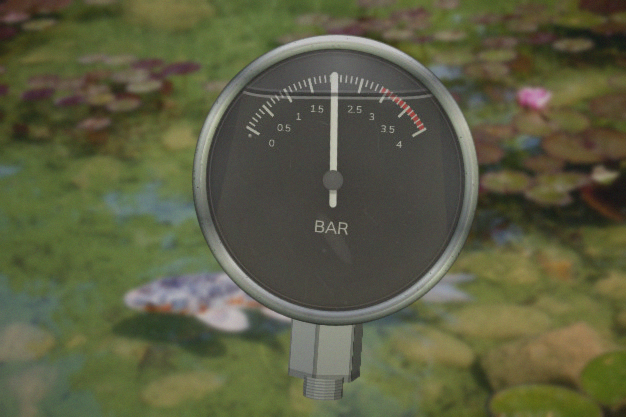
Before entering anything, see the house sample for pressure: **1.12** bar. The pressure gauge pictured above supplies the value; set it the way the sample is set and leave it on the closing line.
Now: **2** bar
